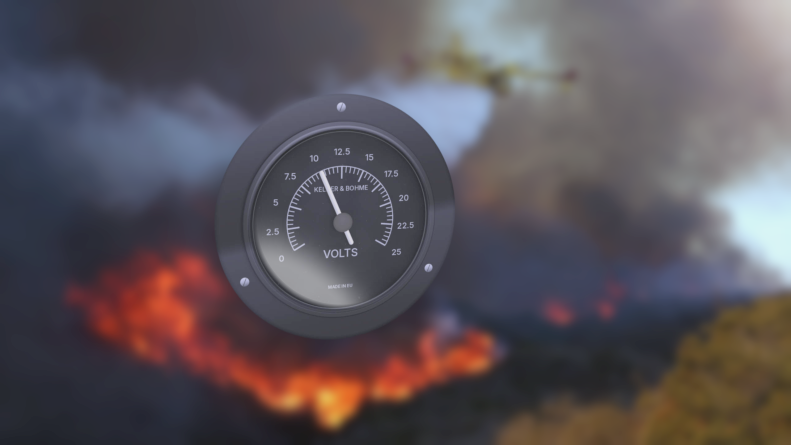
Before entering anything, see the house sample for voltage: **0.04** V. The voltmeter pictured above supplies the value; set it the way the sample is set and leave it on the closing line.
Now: **10** V
